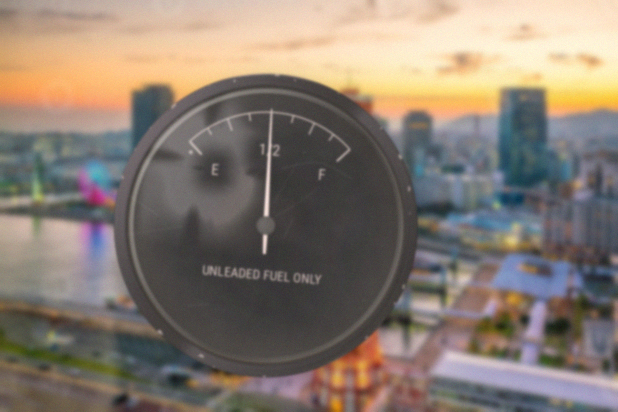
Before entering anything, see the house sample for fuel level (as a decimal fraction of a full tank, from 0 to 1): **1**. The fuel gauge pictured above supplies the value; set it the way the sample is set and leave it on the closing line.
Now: **0.5**
